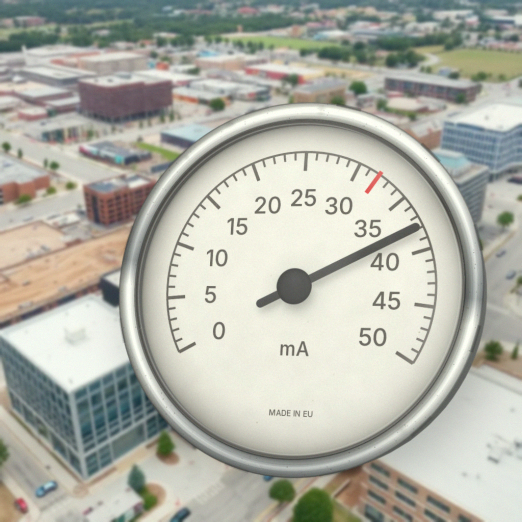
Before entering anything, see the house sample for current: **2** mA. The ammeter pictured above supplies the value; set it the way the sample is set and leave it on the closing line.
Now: **38** mA
